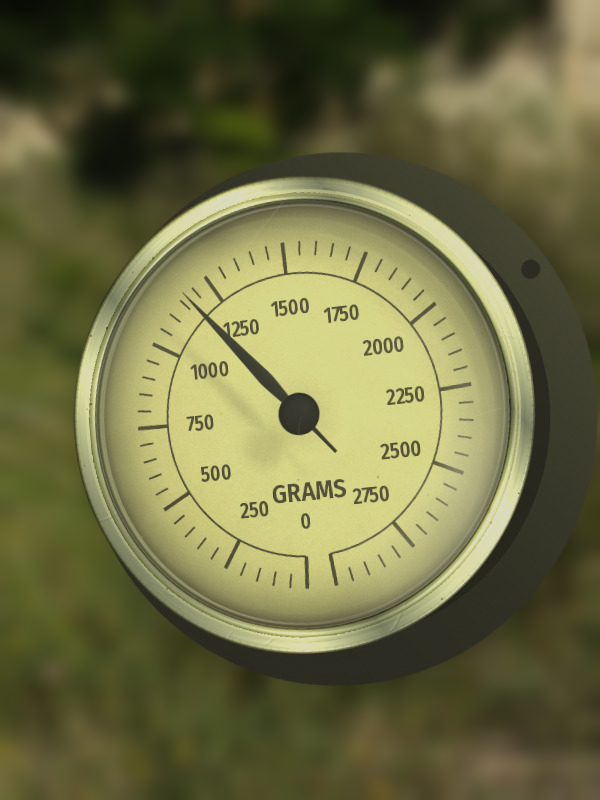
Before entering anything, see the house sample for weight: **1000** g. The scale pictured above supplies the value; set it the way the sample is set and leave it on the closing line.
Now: **1175** g
